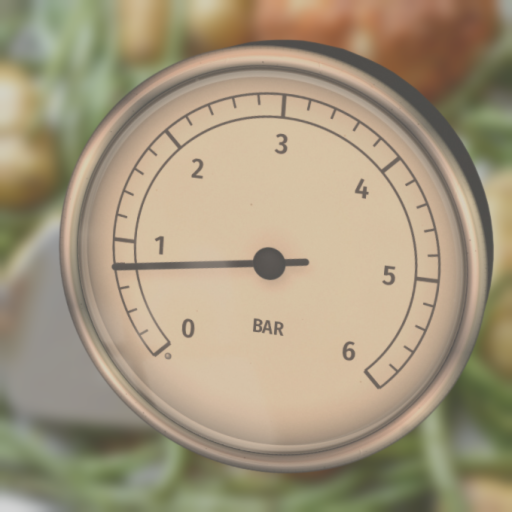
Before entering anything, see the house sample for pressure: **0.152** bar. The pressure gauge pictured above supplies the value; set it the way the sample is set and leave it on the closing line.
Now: **0.8** bar
